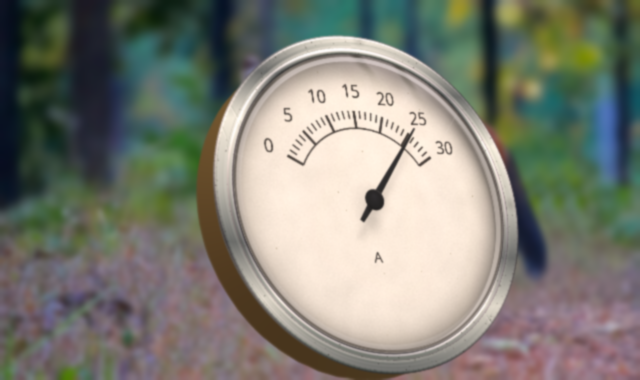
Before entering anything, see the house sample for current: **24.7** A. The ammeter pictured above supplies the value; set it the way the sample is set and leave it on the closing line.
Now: **25** A
